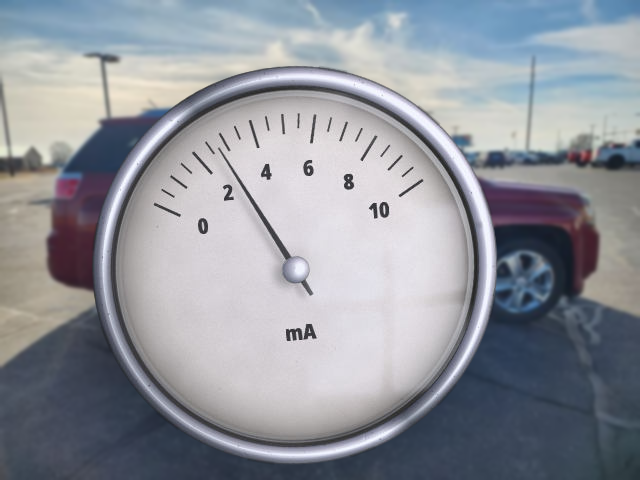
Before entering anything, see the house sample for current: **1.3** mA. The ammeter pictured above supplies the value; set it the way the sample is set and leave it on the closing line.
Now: **2.75** mA
